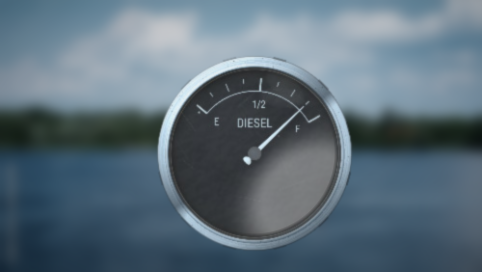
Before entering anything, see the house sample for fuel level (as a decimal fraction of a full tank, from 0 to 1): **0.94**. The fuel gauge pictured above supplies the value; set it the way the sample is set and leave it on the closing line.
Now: **0.875**
